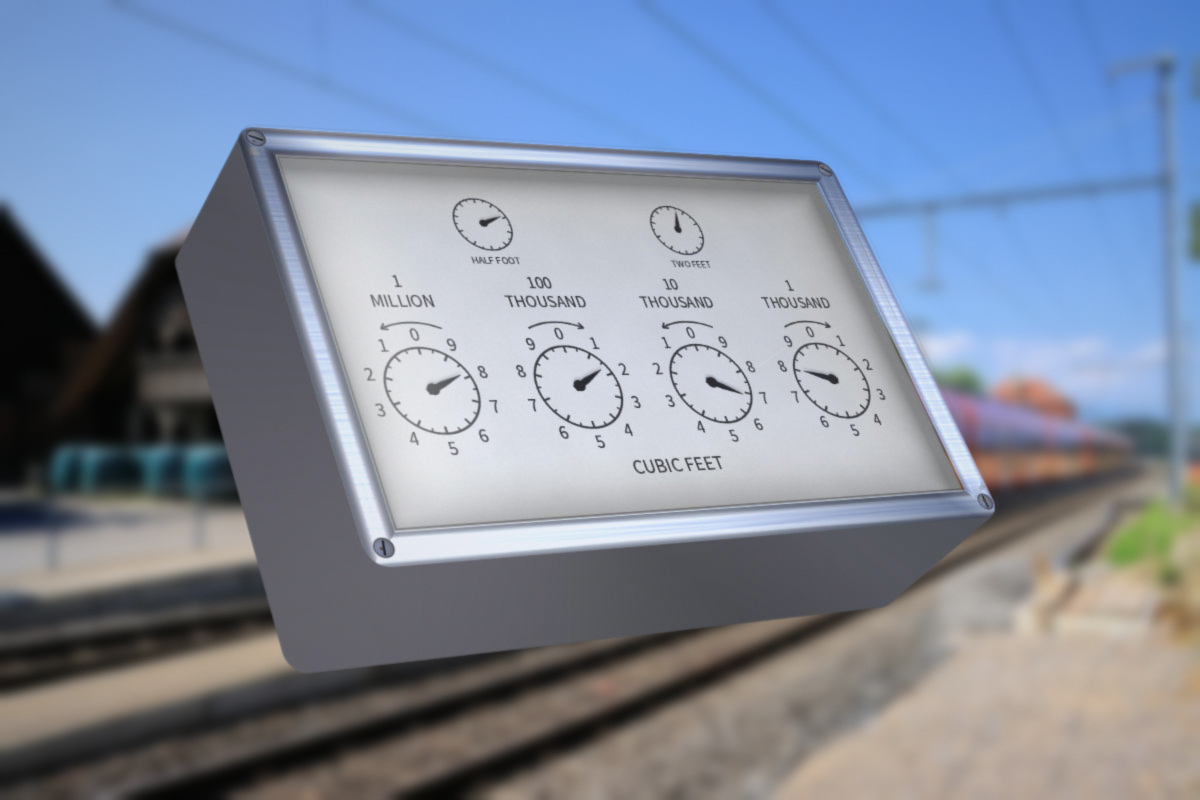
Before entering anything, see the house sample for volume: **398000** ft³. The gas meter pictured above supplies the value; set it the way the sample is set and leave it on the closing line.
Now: **816800** ft³
